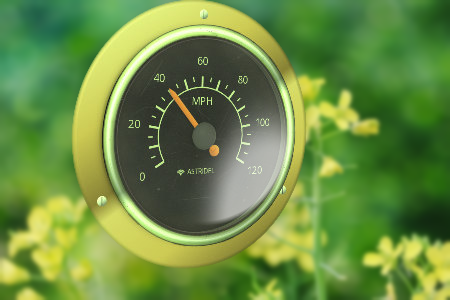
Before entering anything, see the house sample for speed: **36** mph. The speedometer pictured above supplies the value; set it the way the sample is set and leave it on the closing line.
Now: **40** mph
